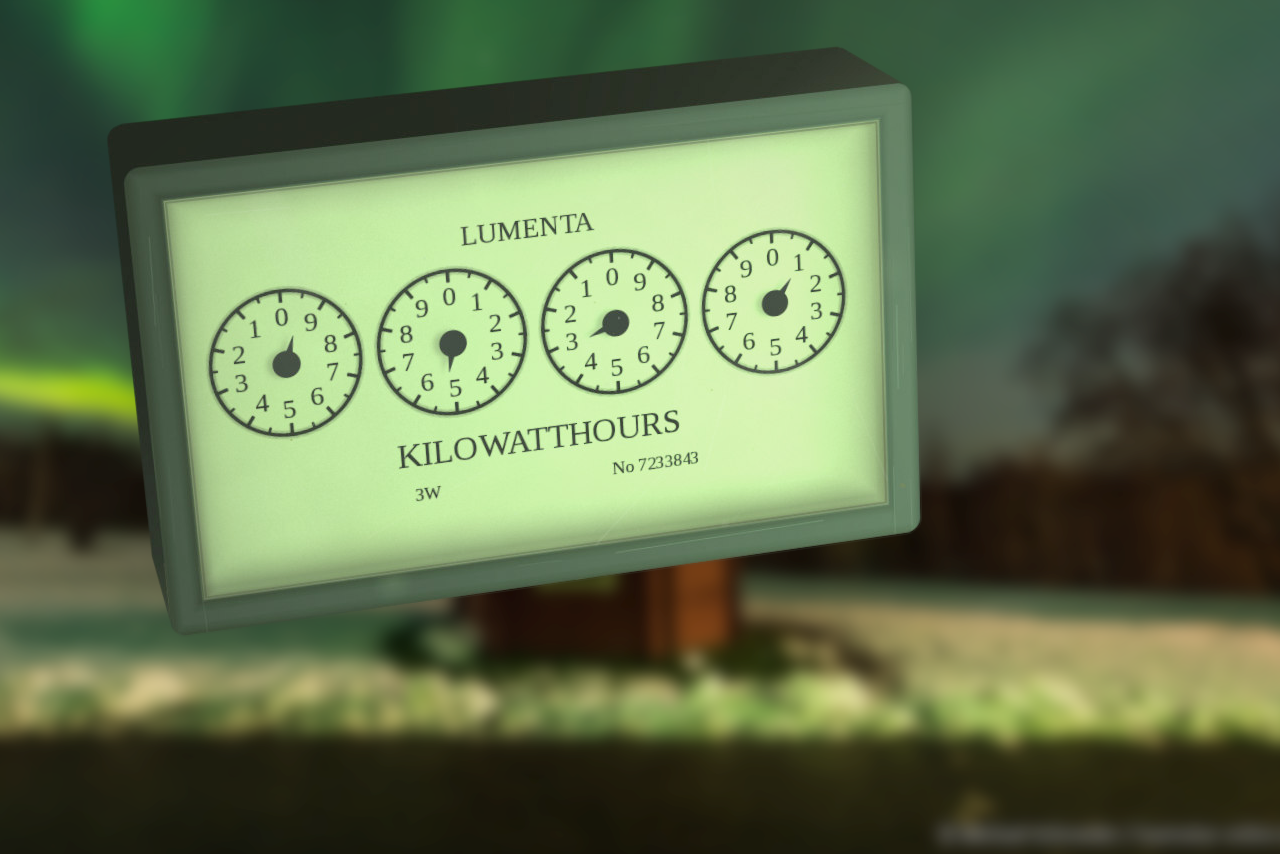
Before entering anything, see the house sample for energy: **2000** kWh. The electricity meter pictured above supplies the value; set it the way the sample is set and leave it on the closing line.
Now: **9531** kWh
